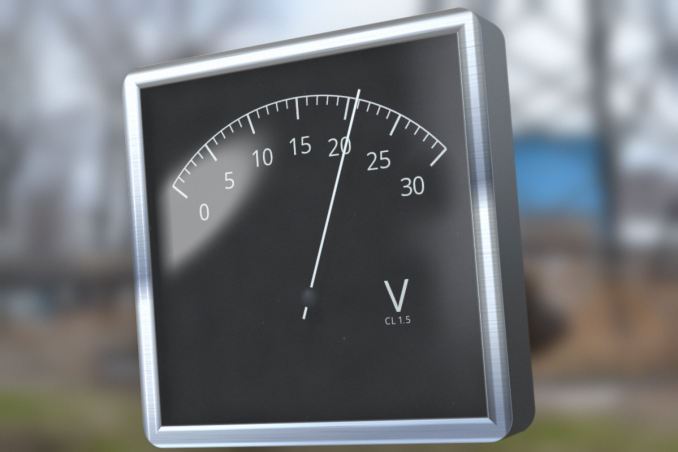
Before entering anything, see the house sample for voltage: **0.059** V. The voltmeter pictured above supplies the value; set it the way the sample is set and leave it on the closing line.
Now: **21** V
